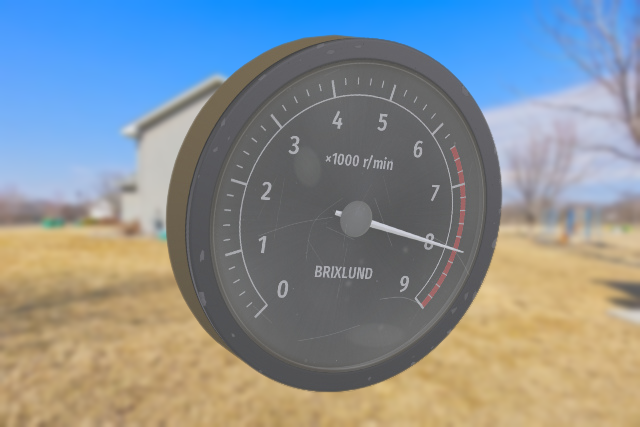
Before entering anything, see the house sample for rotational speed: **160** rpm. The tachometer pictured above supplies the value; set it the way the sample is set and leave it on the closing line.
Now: **8000** rpm
